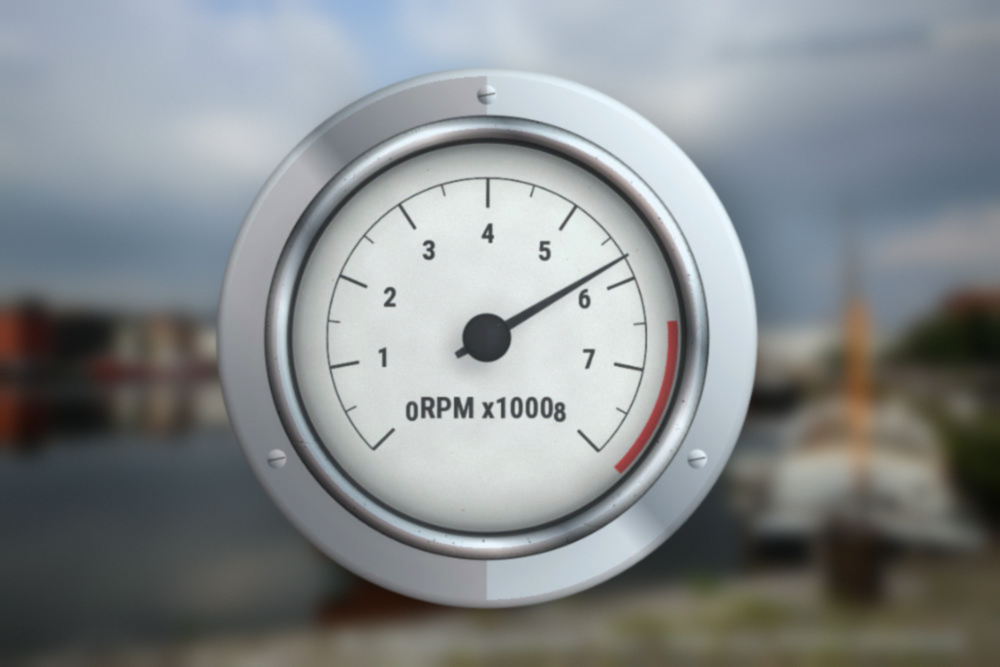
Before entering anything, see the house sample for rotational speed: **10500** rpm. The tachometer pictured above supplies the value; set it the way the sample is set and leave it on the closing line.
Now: **5750** rpm
